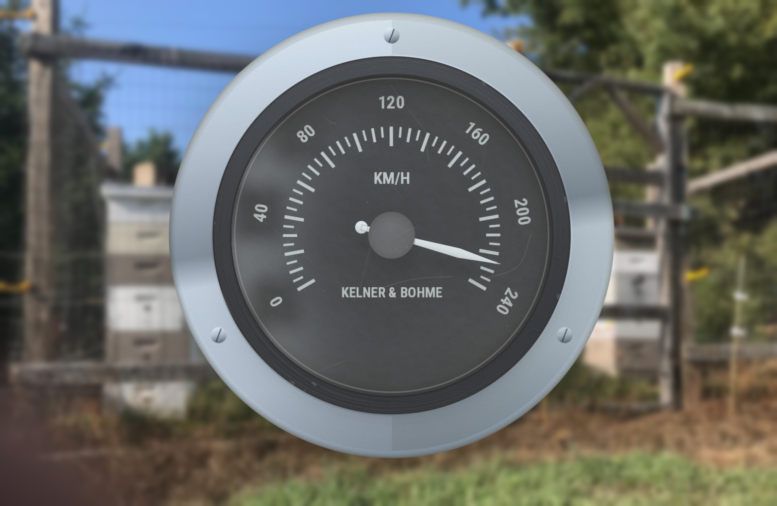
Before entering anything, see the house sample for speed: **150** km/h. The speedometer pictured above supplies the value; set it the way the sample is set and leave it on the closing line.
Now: **225** km/h
